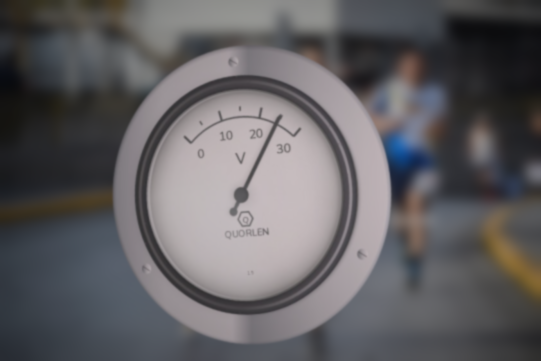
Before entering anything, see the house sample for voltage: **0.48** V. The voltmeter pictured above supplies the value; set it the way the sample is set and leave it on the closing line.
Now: **25** V
